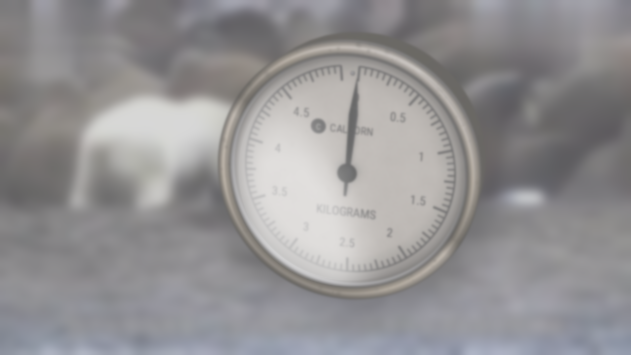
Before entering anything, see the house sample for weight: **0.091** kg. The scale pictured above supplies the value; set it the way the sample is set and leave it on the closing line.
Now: **0** kg
